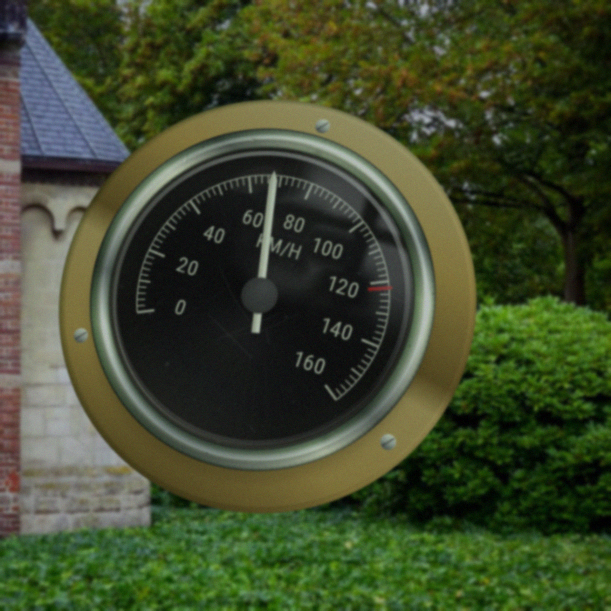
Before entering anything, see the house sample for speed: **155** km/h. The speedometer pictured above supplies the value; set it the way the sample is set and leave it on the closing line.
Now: **68** km/h
